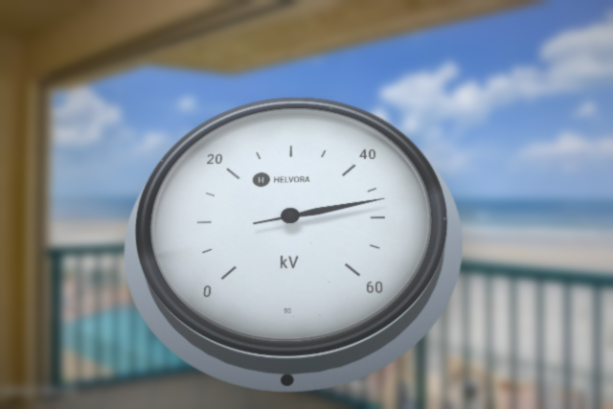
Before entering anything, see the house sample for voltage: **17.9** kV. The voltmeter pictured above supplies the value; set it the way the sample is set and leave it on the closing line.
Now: **47.5** kV
